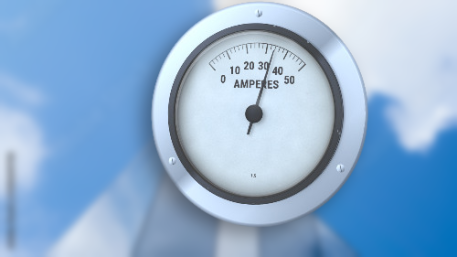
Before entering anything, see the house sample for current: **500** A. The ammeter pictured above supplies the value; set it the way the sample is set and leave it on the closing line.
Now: **34** A
